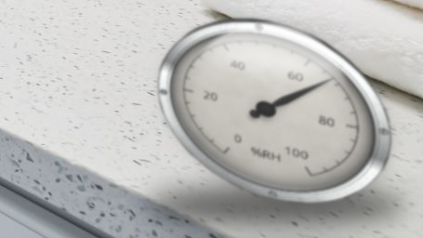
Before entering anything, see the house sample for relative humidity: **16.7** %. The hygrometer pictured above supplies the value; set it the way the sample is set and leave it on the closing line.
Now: **66** %
